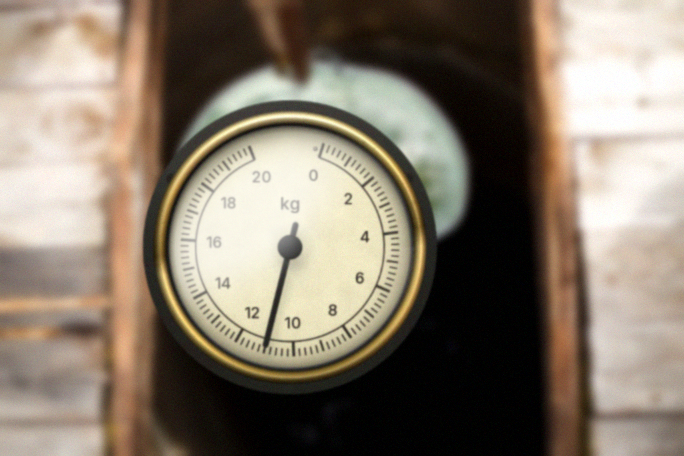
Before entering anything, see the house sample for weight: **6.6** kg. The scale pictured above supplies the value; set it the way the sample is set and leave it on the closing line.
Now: **11** kg
